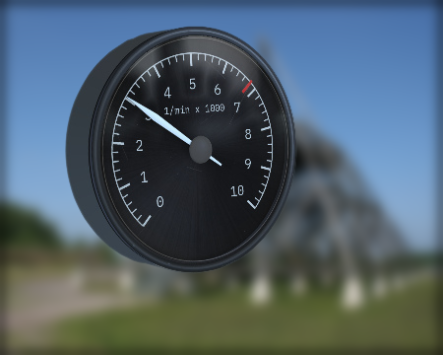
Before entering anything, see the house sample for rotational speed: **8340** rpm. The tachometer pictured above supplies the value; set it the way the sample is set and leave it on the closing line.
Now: **3000** rpm
